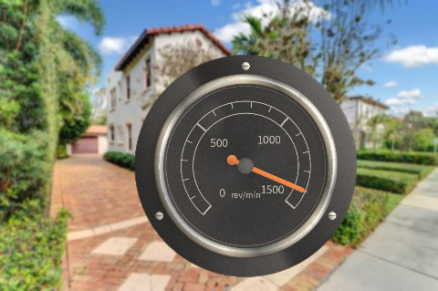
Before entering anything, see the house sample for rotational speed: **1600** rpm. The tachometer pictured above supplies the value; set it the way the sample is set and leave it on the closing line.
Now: **1400** rpm
